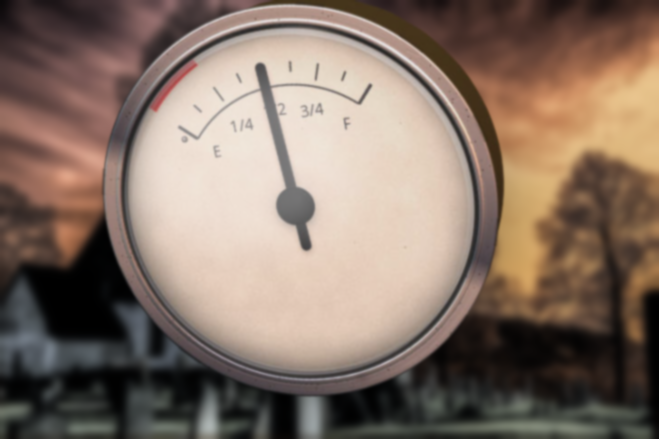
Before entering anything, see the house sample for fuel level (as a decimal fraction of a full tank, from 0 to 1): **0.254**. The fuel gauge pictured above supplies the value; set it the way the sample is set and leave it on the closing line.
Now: **0.5**
